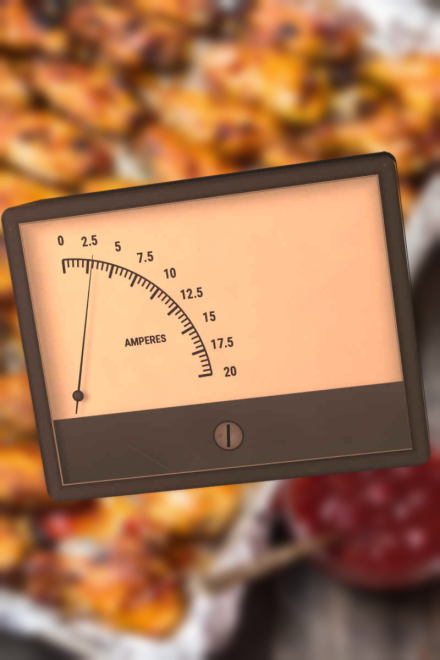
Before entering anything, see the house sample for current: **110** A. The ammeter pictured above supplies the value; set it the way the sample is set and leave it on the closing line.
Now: **3** A
